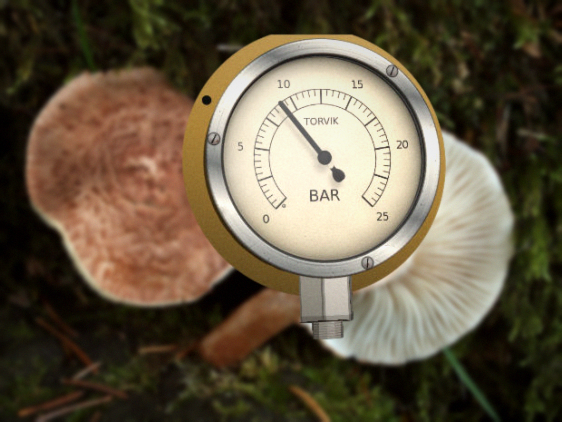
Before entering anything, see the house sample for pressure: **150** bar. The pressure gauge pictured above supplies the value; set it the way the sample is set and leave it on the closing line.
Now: **9** bar
